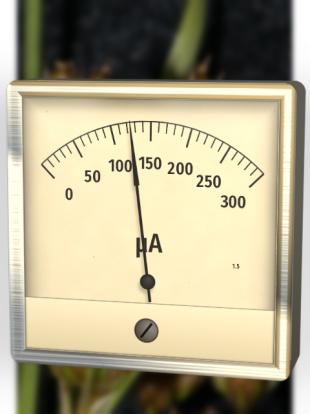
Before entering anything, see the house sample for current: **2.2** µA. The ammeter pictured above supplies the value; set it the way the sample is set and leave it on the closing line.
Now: **125** µA
